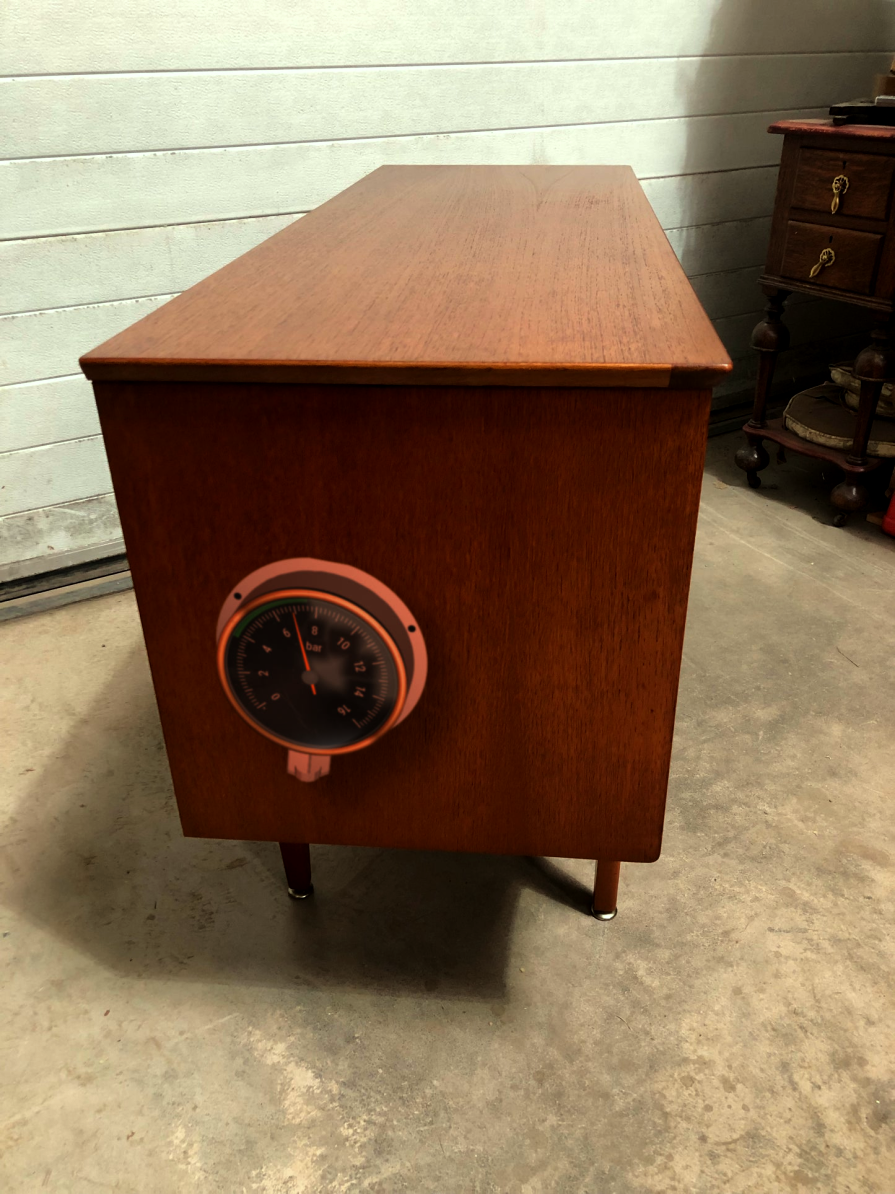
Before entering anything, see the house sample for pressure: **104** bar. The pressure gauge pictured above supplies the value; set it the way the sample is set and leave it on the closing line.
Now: **7** bar
